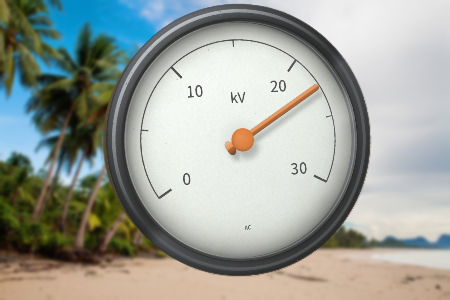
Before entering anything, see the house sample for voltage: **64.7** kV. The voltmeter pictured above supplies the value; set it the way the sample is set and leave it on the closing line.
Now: **22.5** kV
